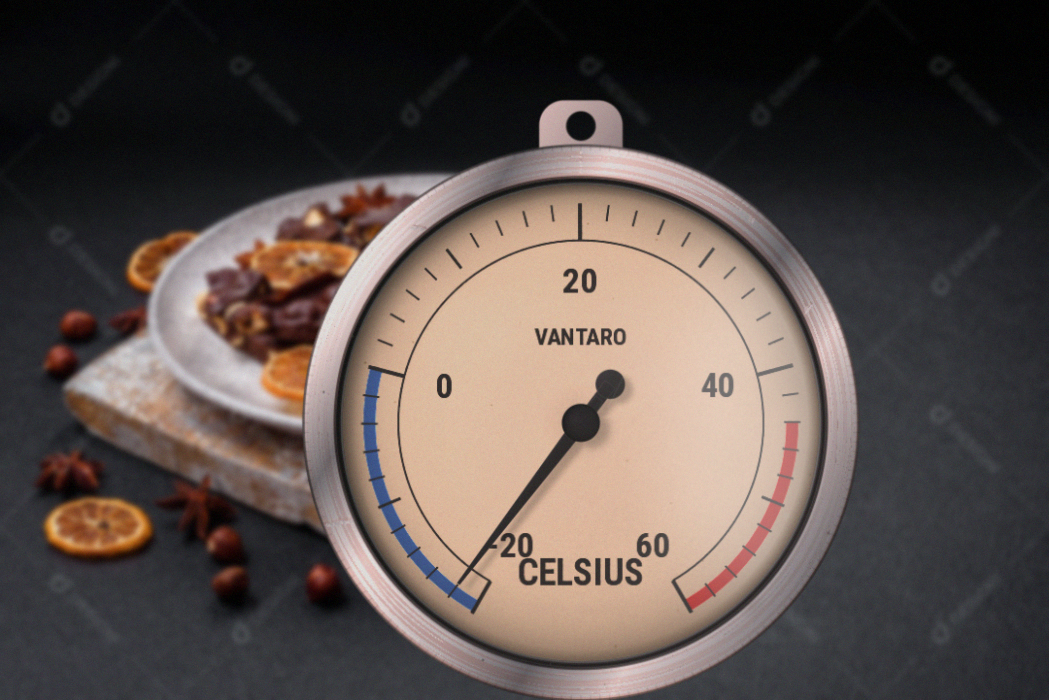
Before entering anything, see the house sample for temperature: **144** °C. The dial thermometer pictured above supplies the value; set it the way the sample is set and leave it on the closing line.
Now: **-18** °C
